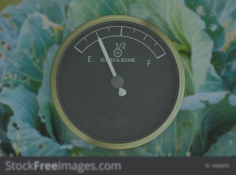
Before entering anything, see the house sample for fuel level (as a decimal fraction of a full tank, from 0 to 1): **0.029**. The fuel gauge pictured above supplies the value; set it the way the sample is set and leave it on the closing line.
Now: **0.25**
